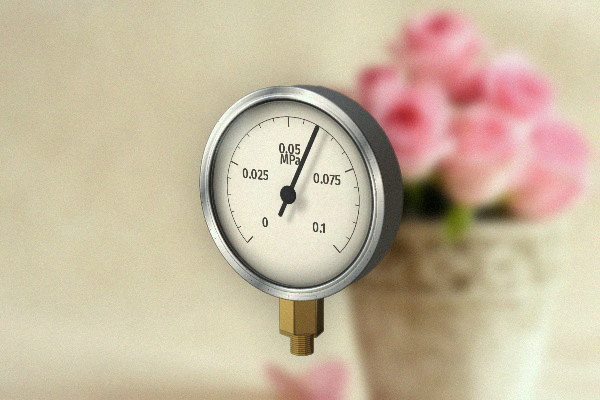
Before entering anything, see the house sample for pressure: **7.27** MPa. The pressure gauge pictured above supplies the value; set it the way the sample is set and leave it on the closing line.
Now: **0.06** MPa
